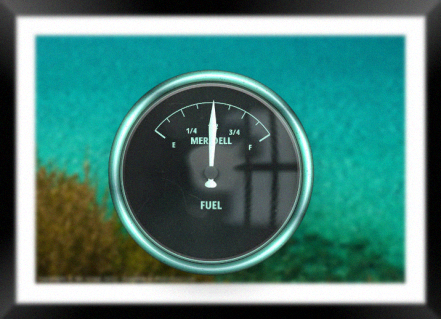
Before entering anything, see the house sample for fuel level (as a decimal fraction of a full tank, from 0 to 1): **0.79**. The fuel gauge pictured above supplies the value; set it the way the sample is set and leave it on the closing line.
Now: **0.5**
